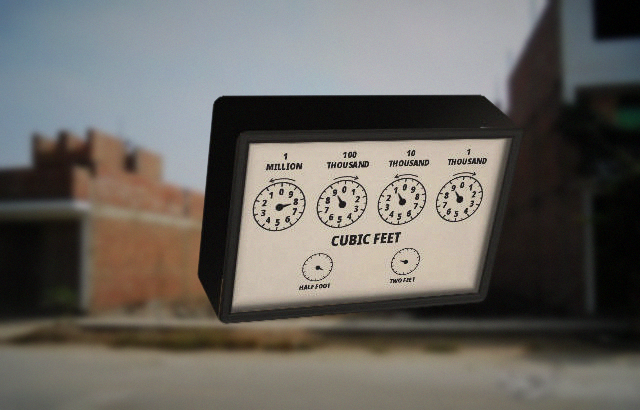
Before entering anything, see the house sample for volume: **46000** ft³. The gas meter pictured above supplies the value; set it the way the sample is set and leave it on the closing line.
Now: **790900** ft³
